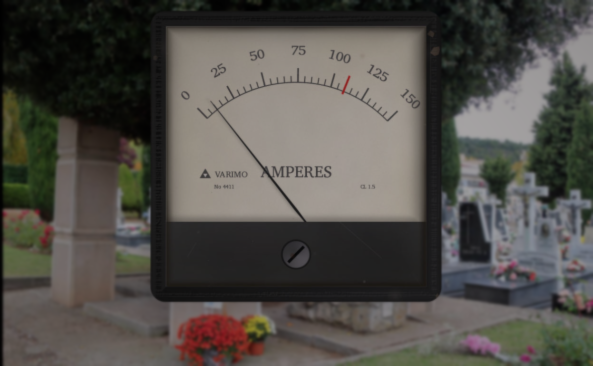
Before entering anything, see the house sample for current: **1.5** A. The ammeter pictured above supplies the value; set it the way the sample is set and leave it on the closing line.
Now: **10** A
